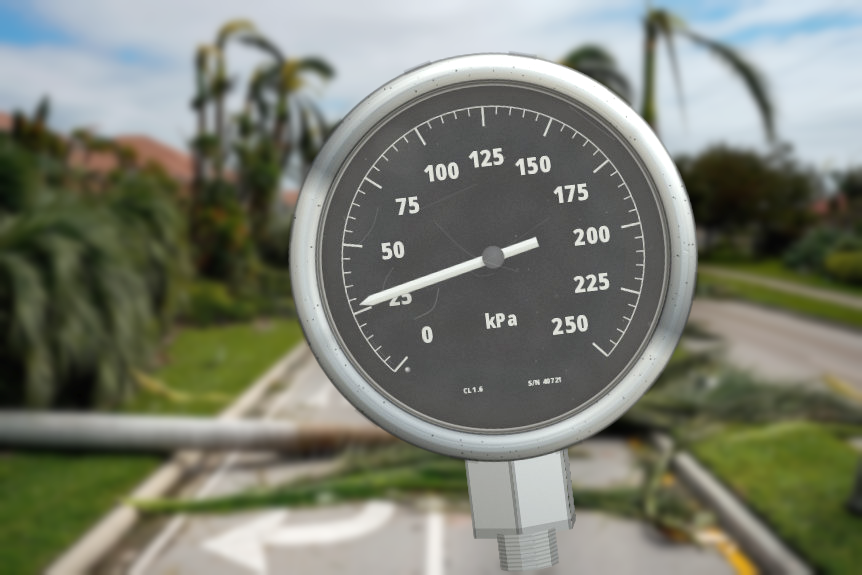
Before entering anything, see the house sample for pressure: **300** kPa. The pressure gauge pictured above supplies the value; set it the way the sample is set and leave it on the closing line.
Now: **27.5** kPa
